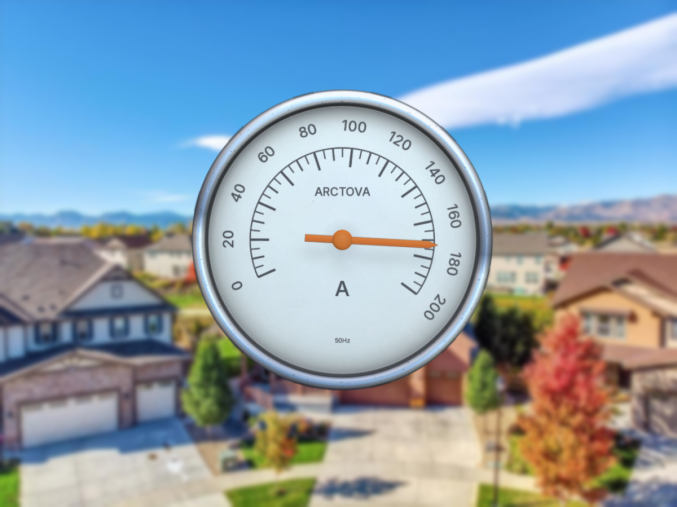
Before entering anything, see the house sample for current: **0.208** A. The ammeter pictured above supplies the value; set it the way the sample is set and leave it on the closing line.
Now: **172.5** A
